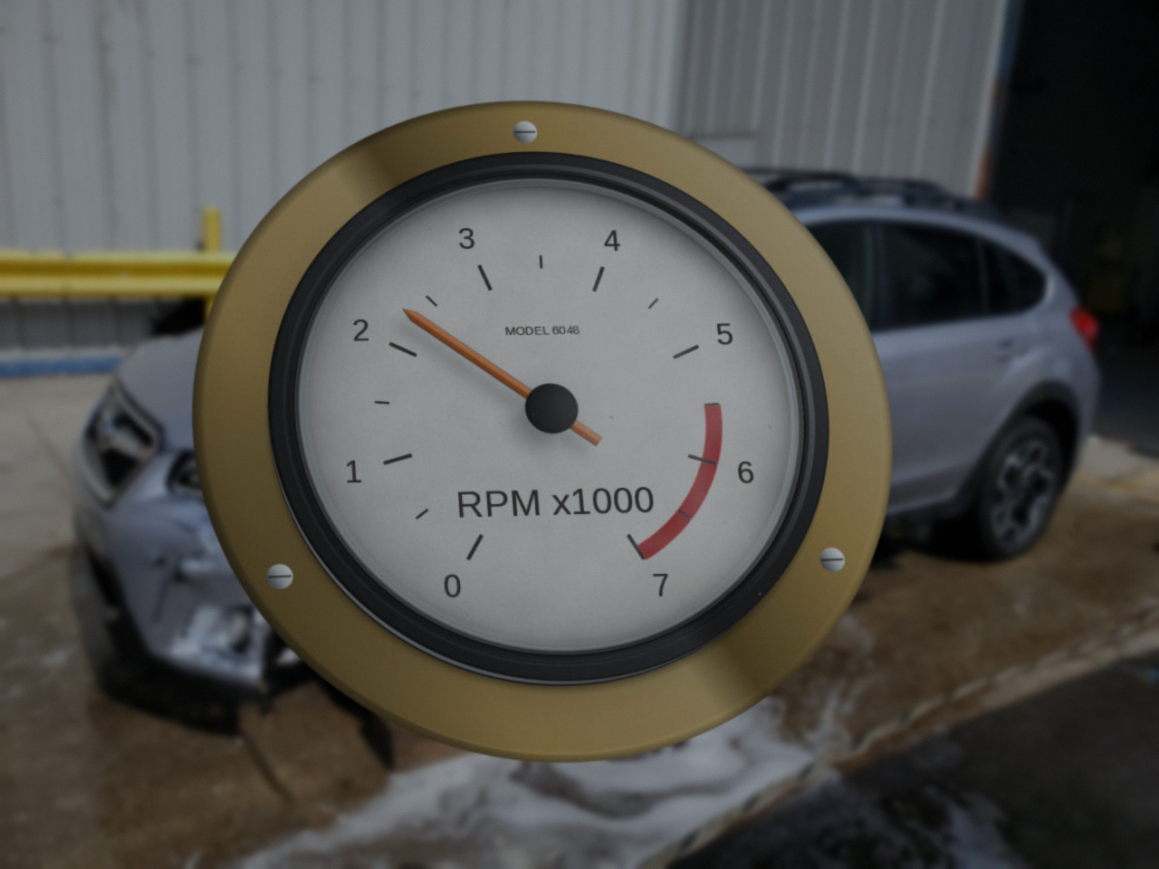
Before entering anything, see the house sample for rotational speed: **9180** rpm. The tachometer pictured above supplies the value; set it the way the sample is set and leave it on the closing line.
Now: **2250** rpm
